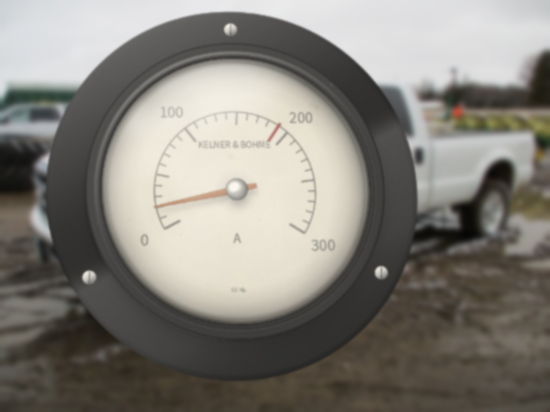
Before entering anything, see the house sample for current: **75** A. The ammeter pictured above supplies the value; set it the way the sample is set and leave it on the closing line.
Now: **20** A
